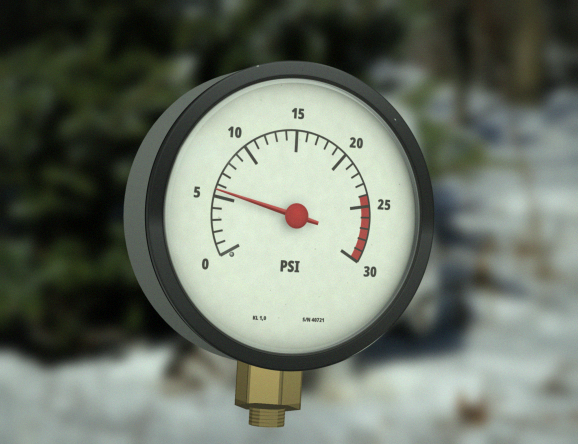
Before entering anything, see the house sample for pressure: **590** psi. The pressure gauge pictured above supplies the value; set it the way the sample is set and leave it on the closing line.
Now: **5.5** psi
